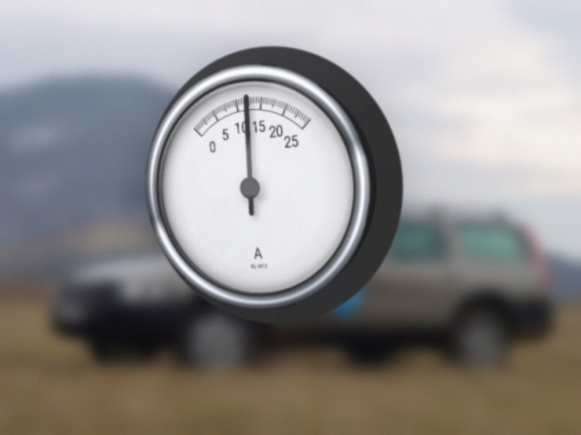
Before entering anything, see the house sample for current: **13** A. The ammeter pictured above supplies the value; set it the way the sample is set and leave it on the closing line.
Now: **12.5** A
